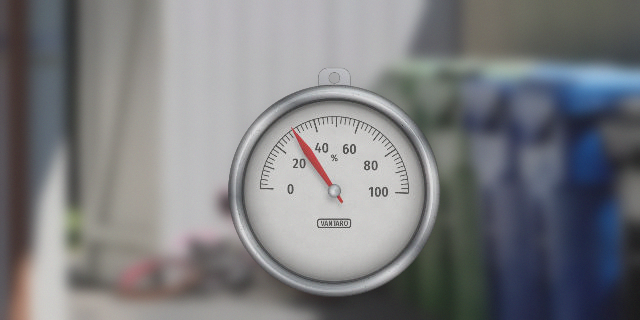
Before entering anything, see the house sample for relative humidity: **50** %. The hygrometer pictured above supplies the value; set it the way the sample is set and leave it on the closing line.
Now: **30** %
